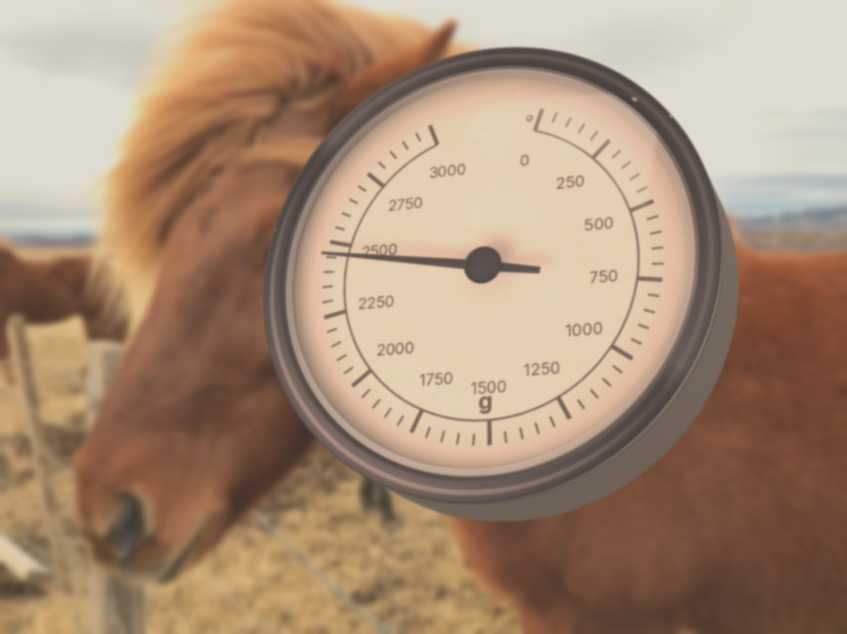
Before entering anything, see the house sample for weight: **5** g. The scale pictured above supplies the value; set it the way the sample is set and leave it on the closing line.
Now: **2450** g
